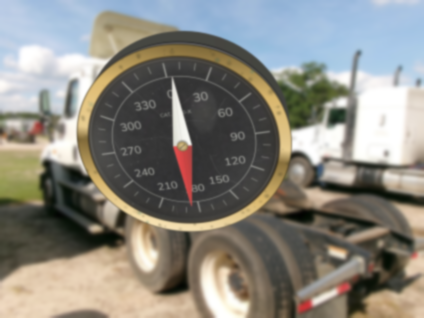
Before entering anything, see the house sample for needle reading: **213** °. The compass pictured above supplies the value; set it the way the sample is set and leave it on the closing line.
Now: **185** °
